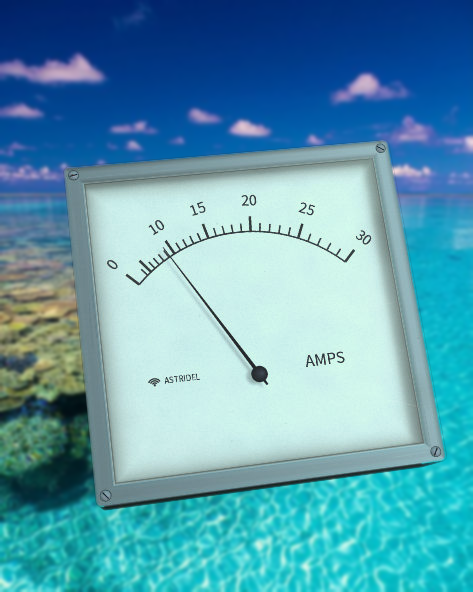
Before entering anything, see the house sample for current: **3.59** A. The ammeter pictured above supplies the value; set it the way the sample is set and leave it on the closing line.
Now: **9** A
